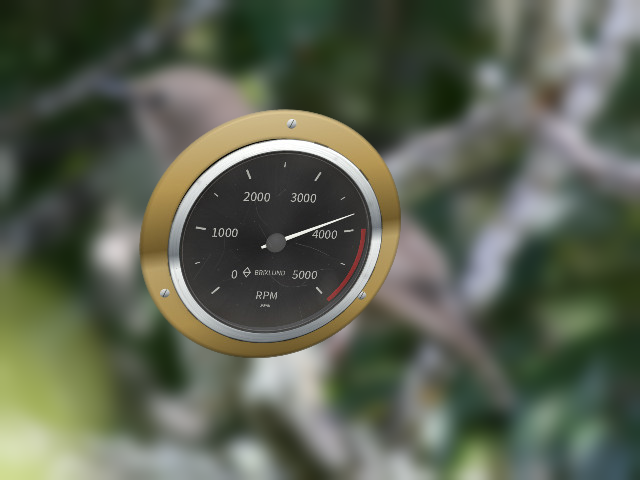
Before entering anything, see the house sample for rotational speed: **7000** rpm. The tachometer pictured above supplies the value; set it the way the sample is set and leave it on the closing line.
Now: **3750** rpm
